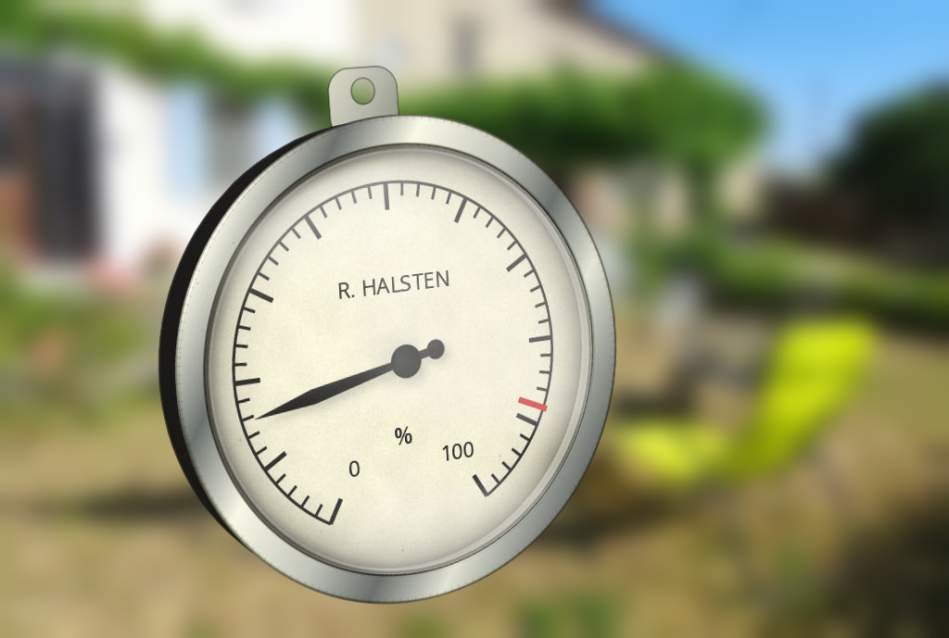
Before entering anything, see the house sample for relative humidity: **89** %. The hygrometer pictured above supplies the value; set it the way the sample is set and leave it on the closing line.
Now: **16** %
